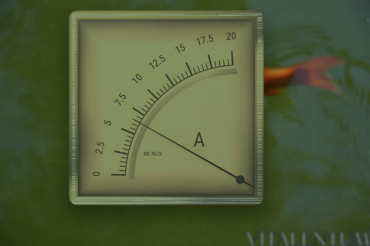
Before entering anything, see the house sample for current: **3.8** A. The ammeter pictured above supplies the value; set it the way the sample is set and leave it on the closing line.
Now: **6.5** A
